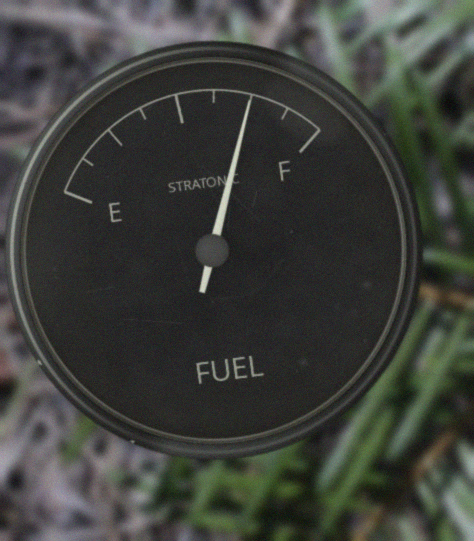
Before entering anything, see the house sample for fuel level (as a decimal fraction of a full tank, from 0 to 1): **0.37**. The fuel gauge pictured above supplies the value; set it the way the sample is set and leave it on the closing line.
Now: **0.75**
